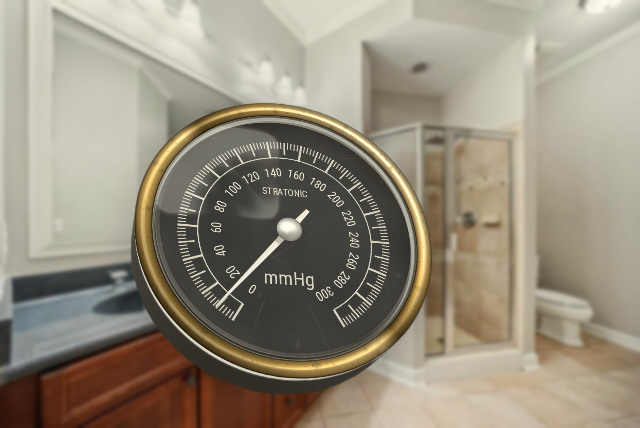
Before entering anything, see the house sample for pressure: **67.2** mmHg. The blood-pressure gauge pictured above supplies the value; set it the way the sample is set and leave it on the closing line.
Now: **10** mmHg
